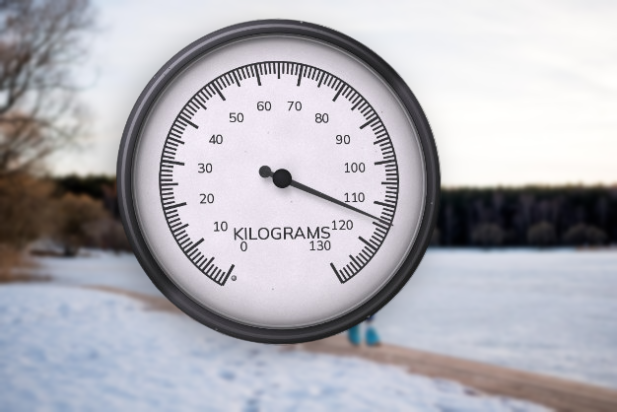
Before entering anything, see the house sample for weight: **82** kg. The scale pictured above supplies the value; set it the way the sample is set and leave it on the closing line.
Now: **114** kg
